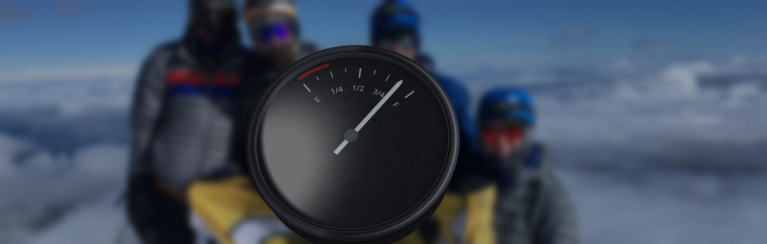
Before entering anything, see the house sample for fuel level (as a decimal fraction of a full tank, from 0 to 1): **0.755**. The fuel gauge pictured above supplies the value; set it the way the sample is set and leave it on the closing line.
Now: **0.875**
